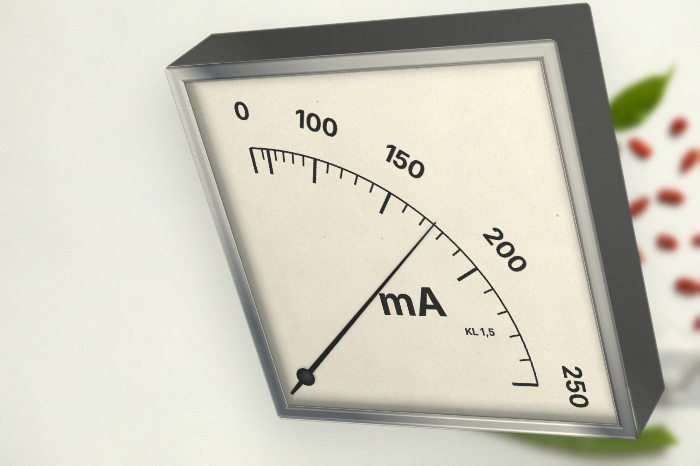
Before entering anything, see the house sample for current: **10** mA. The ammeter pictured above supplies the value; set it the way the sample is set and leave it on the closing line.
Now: **175** mA
